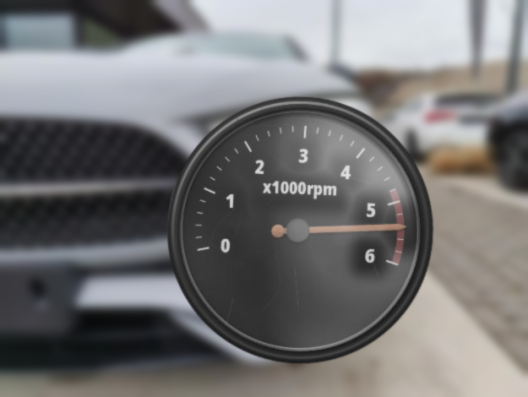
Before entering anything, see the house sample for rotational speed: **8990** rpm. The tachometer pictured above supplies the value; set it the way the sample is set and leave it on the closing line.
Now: **5400** rpm
